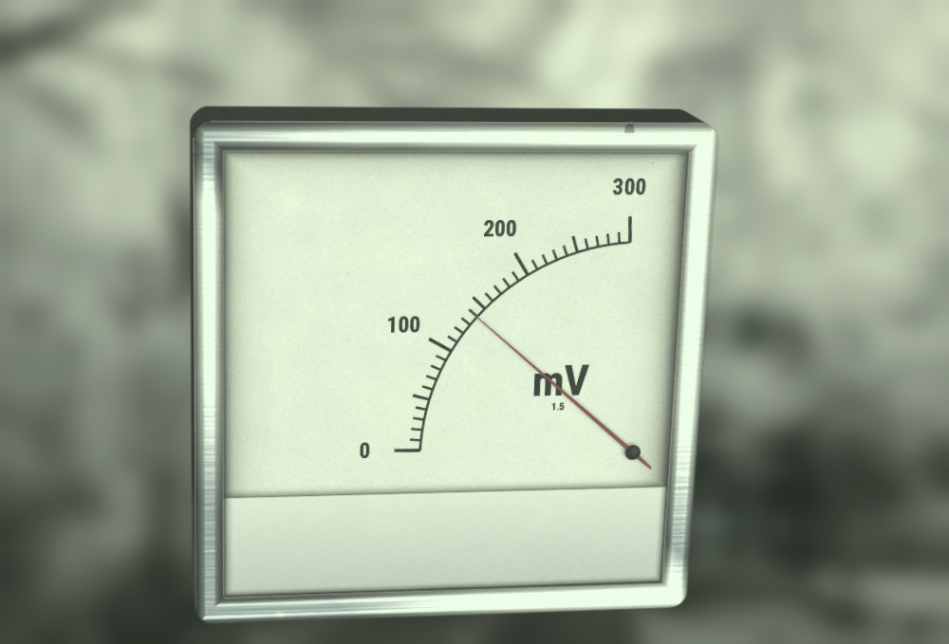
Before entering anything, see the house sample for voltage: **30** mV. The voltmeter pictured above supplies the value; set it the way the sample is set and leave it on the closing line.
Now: **140** mV
